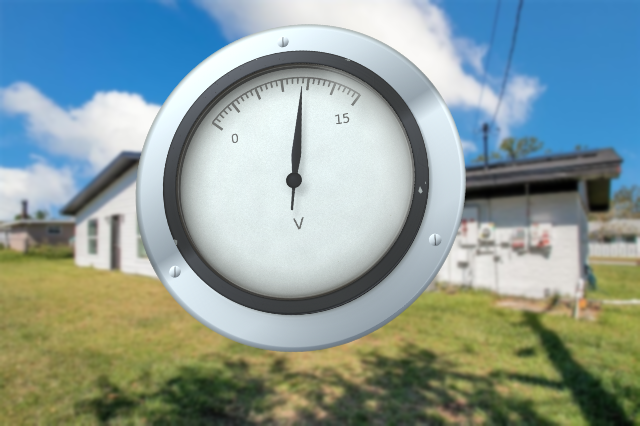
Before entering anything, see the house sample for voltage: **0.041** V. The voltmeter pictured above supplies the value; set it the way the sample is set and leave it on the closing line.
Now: **9.5** V
